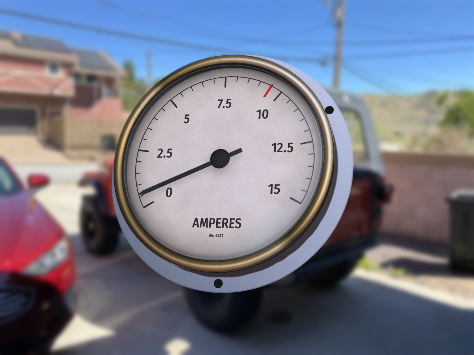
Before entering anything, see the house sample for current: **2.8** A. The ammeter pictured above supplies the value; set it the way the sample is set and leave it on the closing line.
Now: **0.5** A
